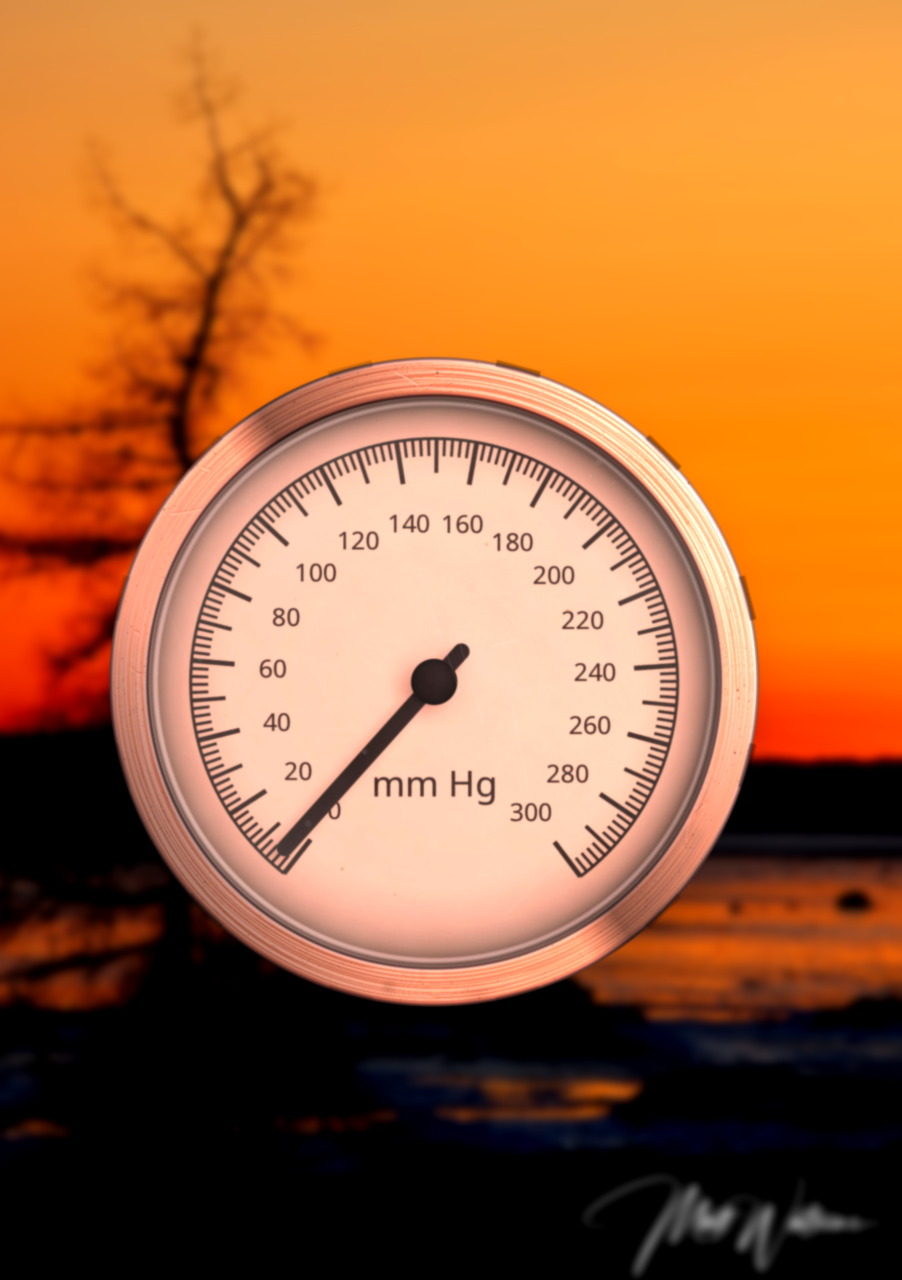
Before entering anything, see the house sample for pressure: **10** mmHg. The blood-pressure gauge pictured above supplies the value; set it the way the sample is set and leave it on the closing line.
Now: **4** mmHg
